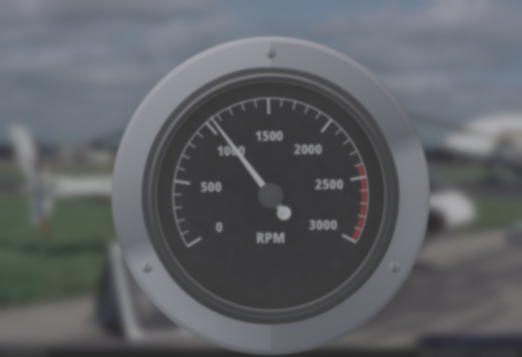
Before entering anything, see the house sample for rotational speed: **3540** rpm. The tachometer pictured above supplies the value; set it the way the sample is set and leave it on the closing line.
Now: **1050** rpm
